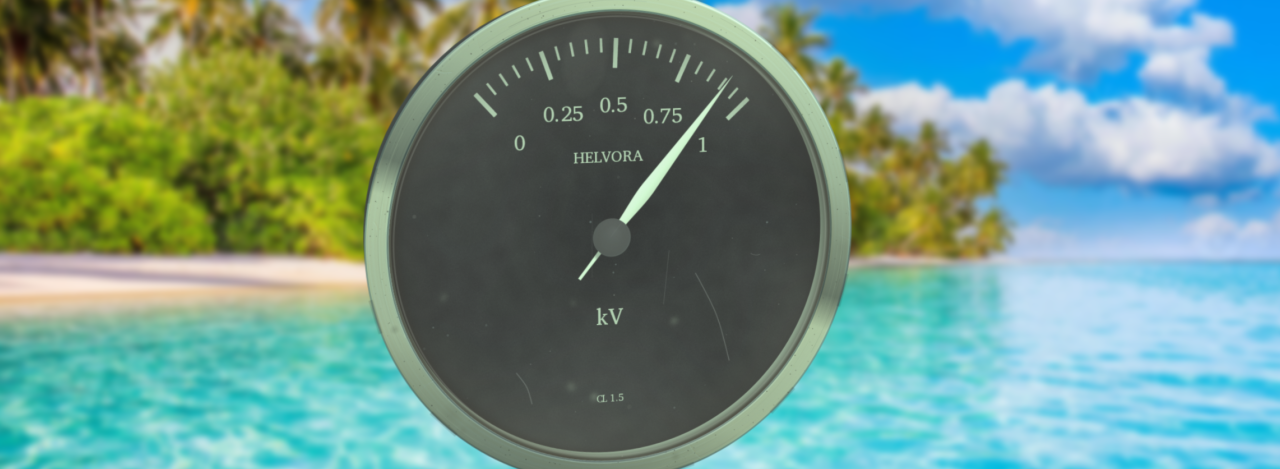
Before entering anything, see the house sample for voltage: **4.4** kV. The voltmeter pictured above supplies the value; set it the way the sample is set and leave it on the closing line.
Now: **0.9** kV
